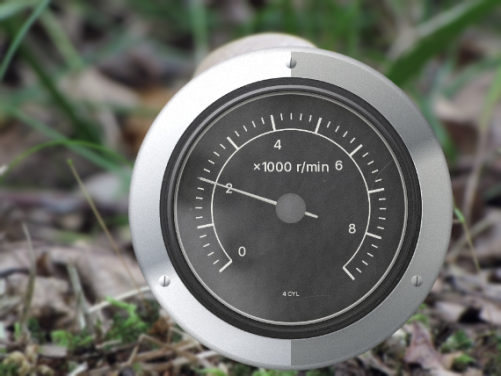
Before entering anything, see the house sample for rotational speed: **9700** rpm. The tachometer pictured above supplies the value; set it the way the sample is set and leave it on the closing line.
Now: **2000** rpm
